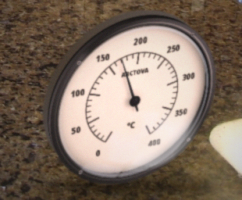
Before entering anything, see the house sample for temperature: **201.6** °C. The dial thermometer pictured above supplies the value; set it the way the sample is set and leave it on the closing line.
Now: **170** °C
